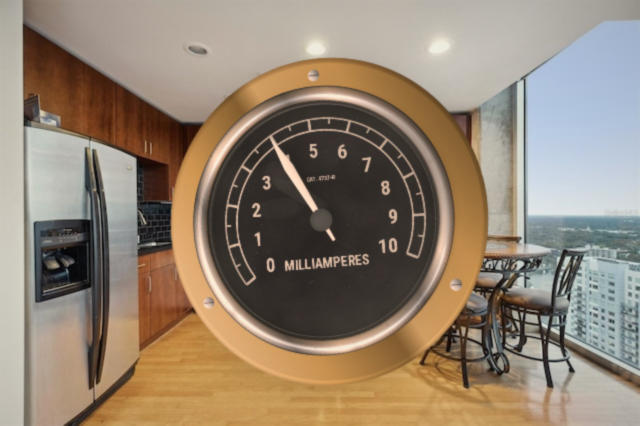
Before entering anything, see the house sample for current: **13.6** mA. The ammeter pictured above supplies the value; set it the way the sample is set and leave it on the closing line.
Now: **4** mA
